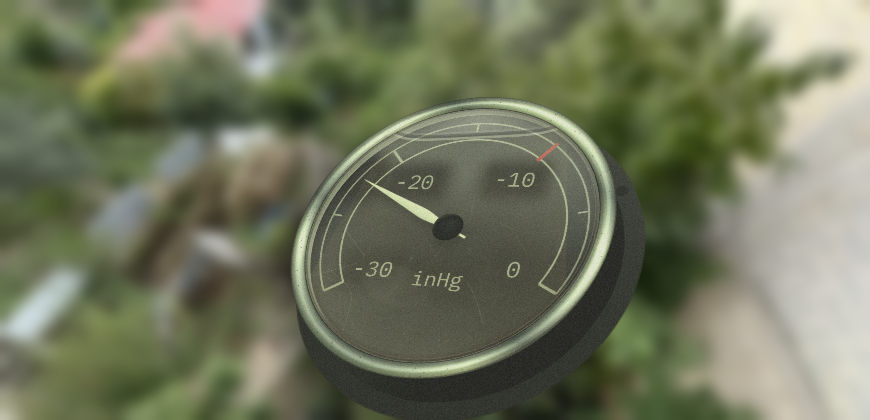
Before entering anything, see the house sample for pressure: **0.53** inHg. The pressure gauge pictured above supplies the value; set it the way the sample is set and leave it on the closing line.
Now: **-22.5** inHg
